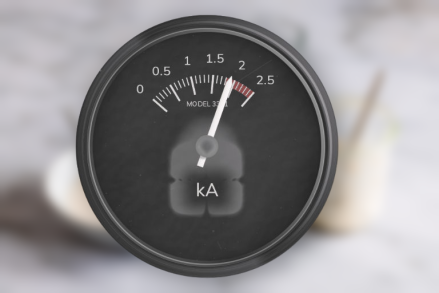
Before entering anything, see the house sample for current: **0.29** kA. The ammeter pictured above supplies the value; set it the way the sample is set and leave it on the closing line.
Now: **1.9** kA
